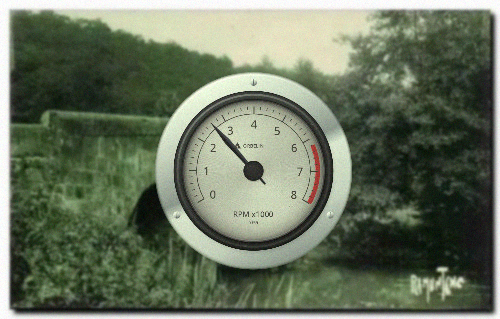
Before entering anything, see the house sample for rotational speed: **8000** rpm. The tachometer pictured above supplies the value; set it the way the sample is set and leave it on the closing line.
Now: **2600** rpm
